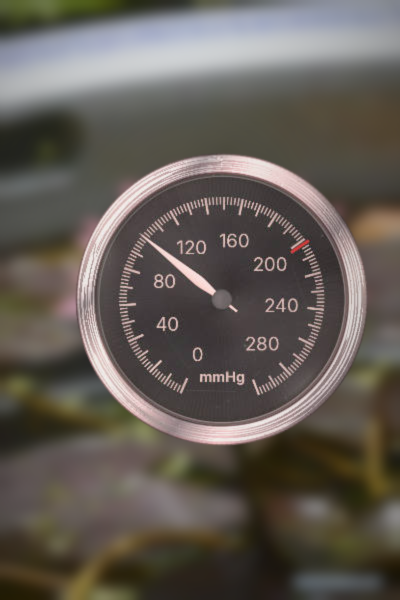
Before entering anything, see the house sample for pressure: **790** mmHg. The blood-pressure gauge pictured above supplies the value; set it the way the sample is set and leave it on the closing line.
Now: **100** mmHg
